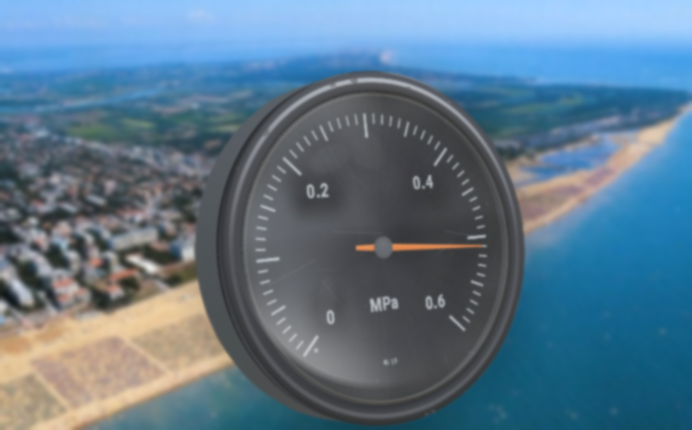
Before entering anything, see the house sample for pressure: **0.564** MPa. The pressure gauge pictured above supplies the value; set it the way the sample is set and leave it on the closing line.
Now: **0.51** MPa
